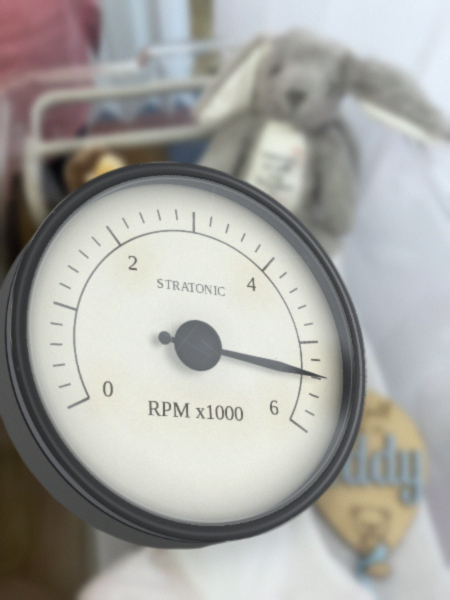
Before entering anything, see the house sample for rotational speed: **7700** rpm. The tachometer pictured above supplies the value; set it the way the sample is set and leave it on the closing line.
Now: **5400** rpm
